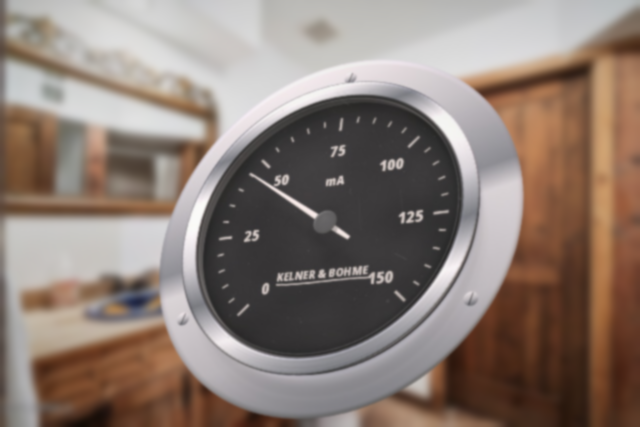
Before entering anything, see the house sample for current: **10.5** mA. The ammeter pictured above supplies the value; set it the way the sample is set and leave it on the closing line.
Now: **45** mA
